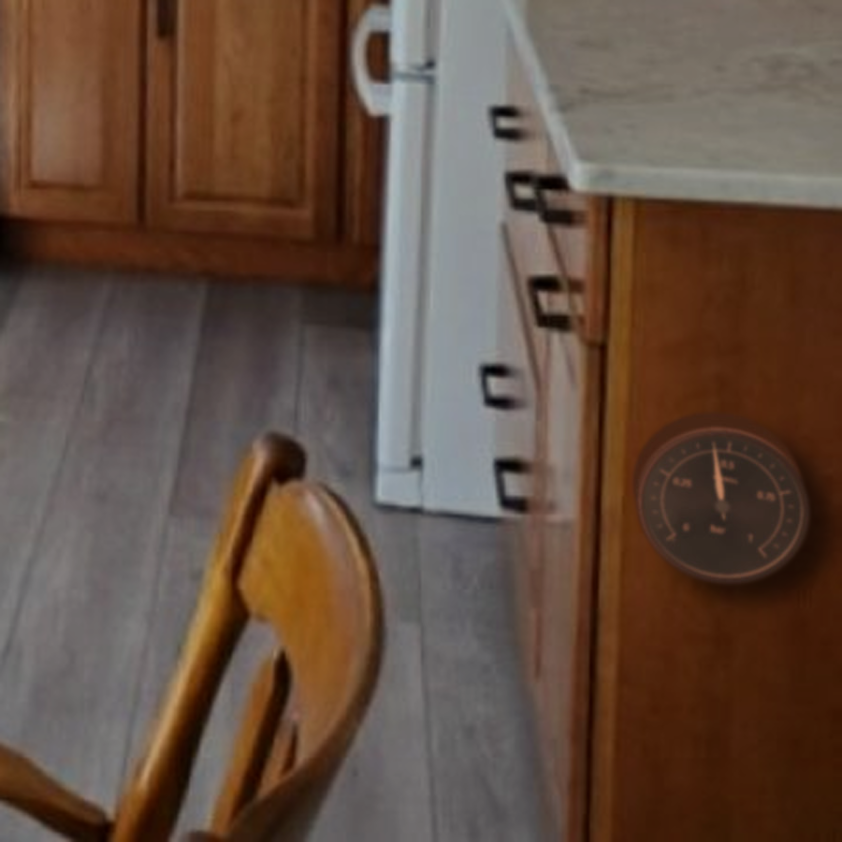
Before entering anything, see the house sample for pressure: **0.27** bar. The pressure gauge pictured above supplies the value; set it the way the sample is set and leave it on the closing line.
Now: **0.45** bar
